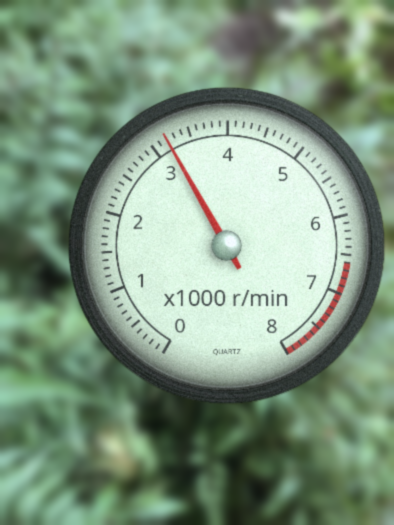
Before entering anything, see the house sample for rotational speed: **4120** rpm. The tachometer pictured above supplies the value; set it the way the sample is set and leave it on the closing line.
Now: **3200** rpm
